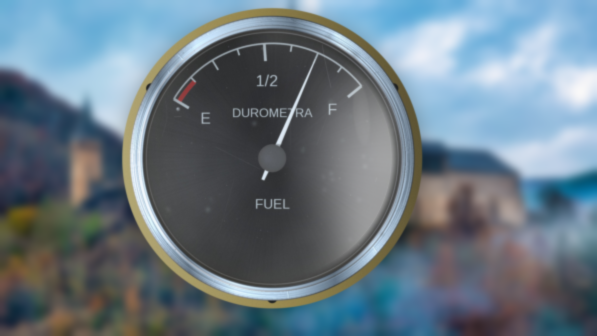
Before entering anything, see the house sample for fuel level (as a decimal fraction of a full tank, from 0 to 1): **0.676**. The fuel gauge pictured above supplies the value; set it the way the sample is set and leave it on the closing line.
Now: **0.75**
